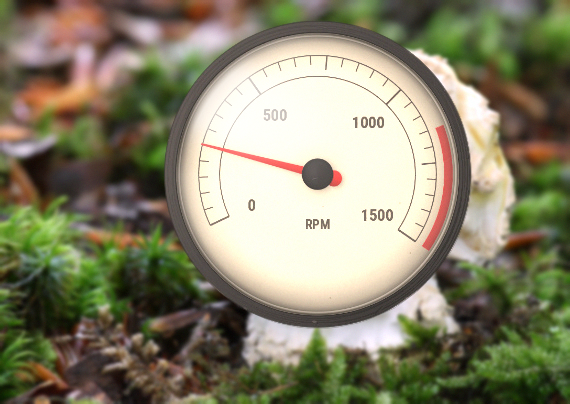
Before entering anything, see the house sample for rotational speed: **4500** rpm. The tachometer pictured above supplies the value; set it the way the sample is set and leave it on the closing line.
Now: **250** rpm
